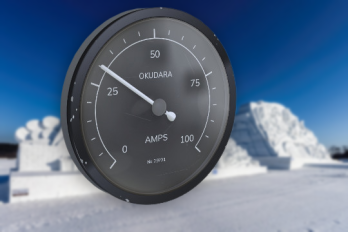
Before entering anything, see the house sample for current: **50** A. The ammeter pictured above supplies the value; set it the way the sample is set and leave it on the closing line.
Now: **30** A
